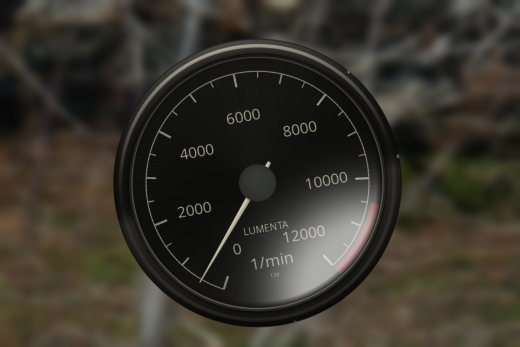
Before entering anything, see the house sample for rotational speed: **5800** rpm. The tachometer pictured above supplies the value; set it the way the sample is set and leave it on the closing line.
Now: **500** rpm
